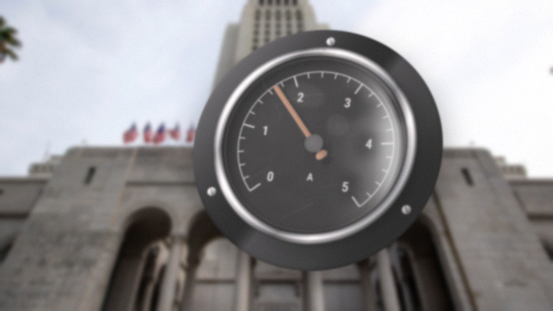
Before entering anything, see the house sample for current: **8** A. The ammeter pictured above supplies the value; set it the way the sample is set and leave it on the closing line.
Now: **1.7** A
